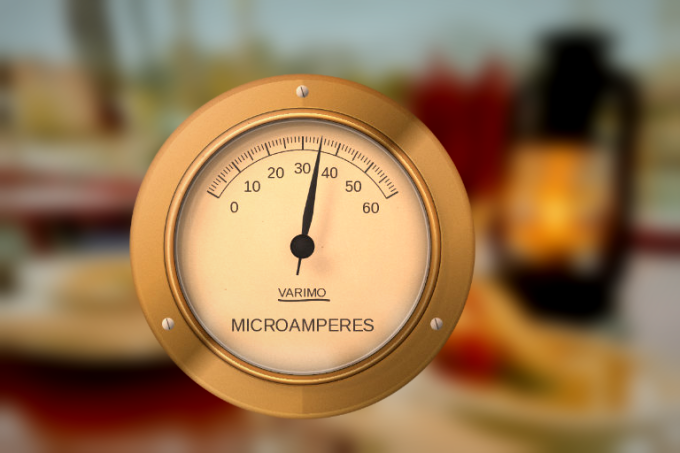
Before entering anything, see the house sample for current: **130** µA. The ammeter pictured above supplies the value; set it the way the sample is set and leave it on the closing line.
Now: **35** µA
